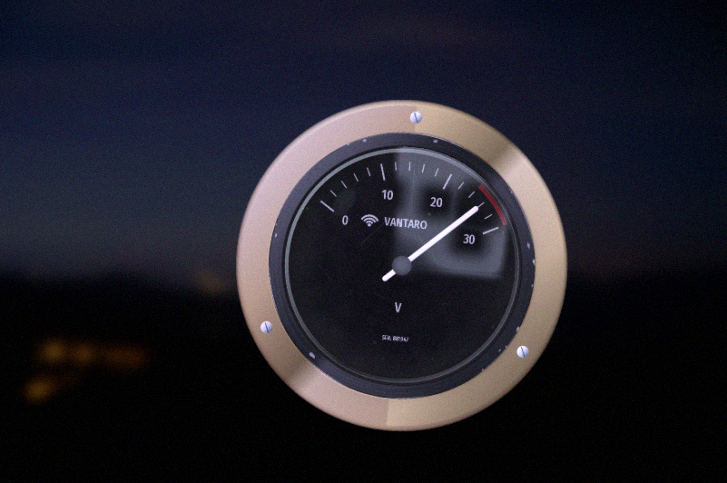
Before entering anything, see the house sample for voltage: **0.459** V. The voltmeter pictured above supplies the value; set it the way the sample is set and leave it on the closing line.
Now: **26** V
